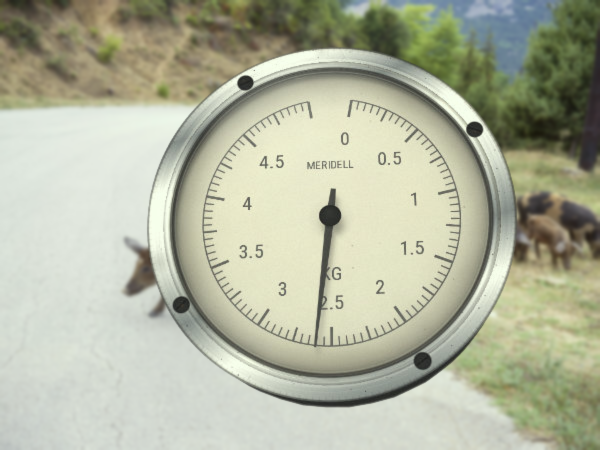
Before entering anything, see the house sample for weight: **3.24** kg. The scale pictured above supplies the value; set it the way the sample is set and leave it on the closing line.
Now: **2.6** kg
